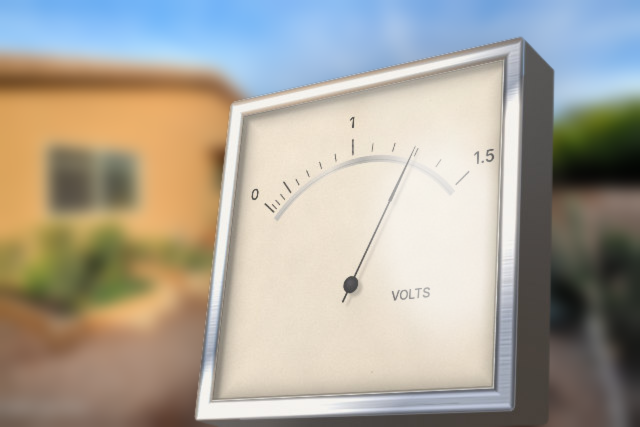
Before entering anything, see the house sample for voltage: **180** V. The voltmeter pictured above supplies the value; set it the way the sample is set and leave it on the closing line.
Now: **1.3** V
